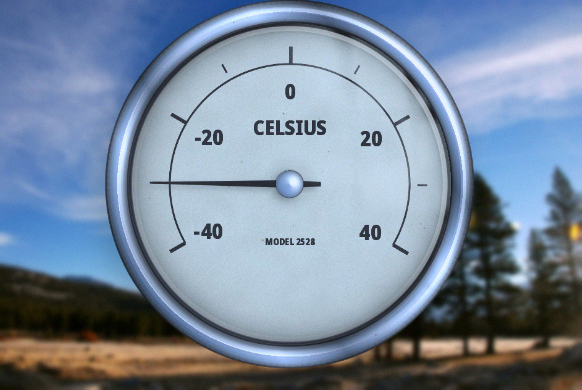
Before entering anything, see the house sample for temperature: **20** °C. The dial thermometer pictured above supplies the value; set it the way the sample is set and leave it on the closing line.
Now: **-30** °C
